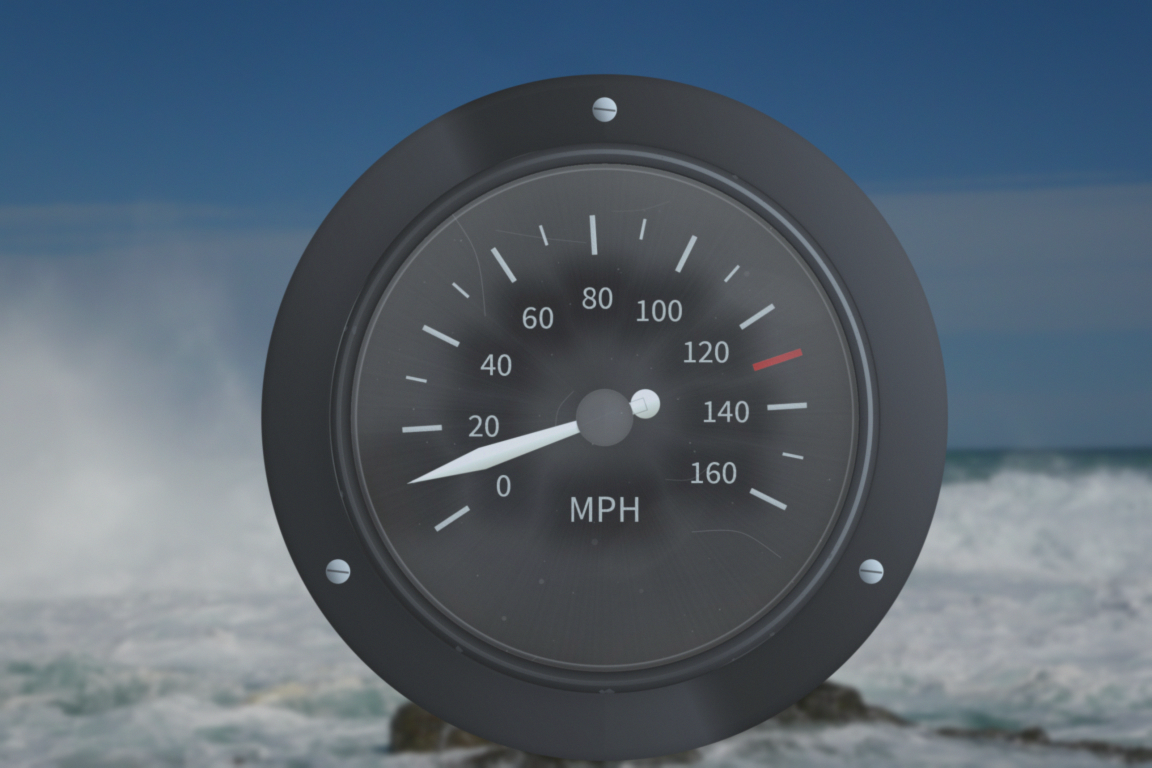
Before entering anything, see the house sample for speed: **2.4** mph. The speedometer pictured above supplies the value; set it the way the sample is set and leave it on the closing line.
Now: **10** mph
